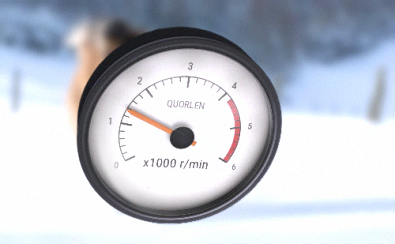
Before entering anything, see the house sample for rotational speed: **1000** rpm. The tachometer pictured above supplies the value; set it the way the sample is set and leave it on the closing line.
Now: **1400** rpm
